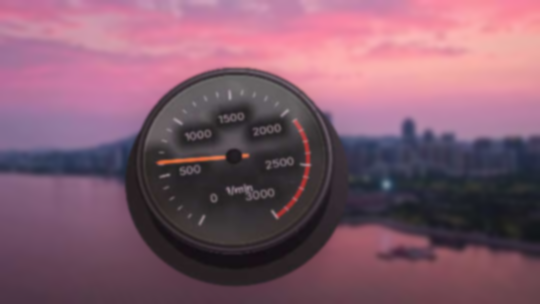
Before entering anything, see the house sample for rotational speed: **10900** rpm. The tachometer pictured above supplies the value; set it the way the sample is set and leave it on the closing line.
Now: **600** rpm
